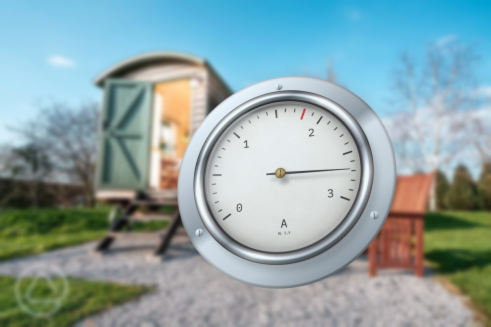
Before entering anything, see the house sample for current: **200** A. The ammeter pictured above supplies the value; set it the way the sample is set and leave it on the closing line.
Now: **2.7** A
